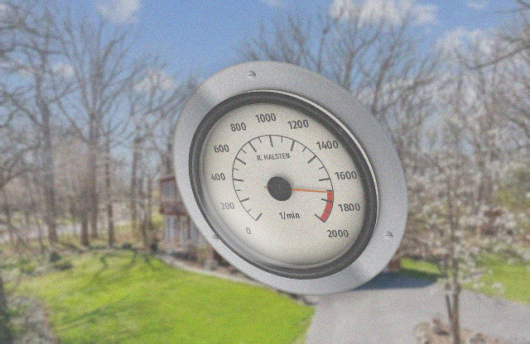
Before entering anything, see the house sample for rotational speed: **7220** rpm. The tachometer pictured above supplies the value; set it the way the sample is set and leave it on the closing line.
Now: **1700** rpm
